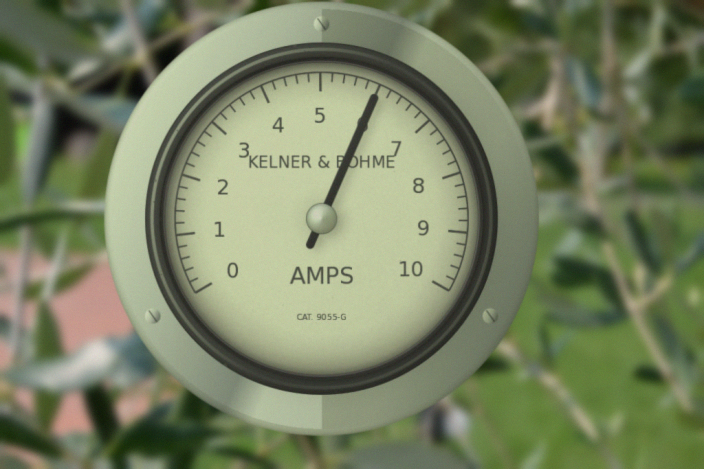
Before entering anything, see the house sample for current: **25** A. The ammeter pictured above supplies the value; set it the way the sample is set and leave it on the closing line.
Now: **6** A
